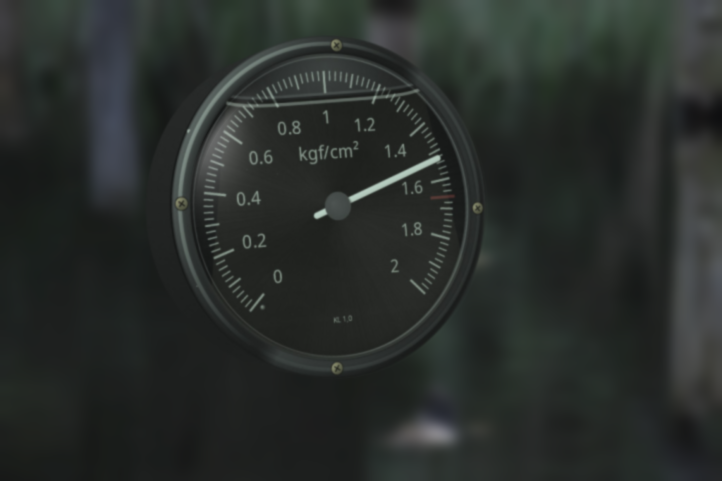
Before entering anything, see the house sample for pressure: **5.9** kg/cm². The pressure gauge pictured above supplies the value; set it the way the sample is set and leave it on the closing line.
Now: **1.52** kg/cm²
